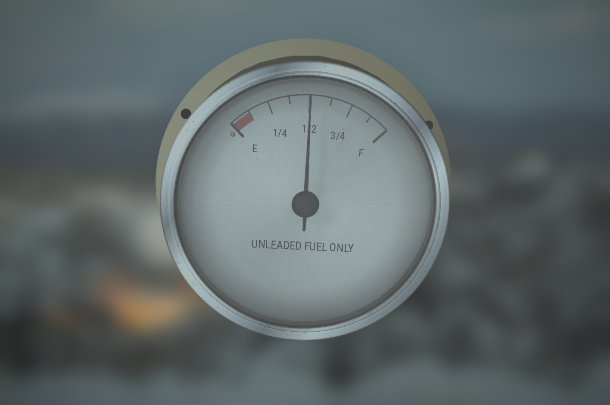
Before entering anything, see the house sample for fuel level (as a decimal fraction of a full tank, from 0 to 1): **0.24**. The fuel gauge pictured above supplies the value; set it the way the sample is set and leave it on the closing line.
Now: **0.5**
